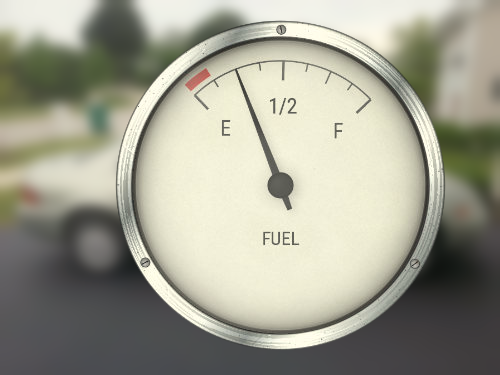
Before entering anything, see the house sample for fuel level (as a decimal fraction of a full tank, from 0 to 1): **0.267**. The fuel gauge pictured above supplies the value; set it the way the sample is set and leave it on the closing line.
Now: **0.25**
